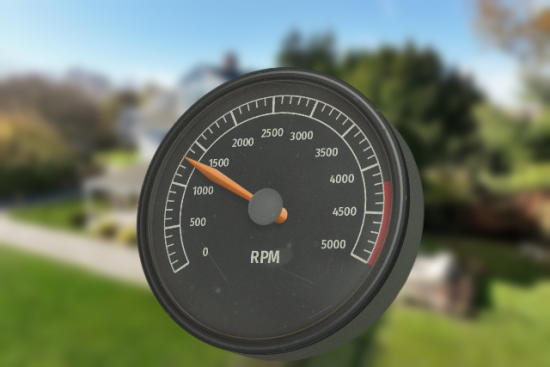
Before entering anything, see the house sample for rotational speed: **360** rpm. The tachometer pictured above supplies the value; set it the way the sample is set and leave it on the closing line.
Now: **1300** rpm
